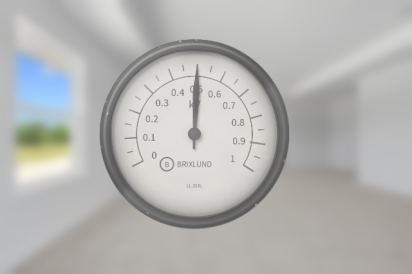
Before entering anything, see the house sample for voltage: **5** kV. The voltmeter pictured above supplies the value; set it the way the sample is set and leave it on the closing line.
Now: **0.5** kV
